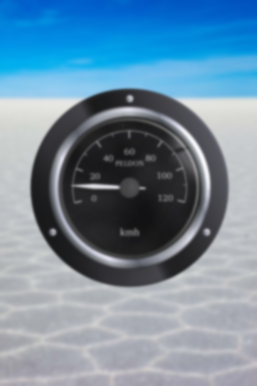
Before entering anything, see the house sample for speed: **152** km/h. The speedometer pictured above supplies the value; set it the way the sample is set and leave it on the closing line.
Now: **10** km/h
